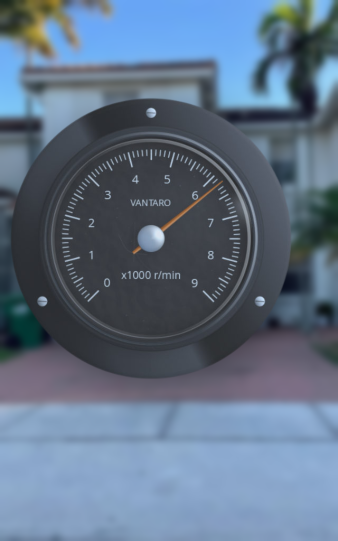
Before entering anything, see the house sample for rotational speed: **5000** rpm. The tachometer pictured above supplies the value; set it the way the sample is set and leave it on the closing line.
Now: **6200** rpm
